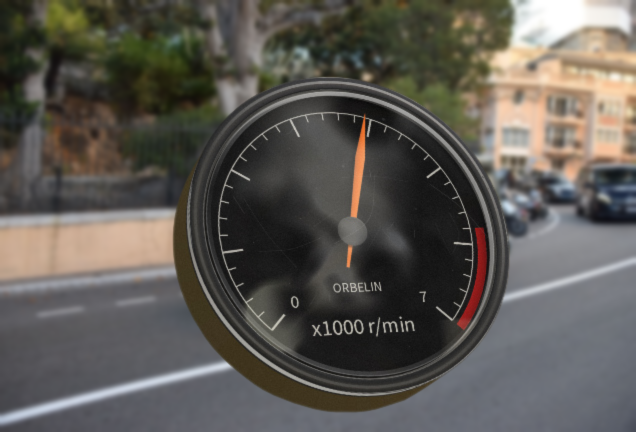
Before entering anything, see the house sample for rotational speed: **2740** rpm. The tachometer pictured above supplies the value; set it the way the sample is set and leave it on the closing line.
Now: **3900** rpm
